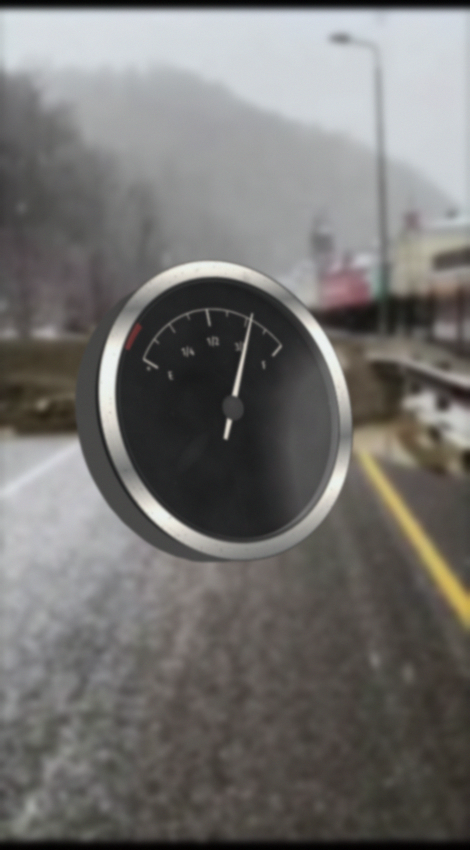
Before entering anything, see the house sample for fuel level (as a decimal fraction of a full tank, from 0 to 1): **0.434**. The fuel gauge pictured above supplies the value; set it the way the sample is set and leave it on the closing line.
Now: **0.75**
